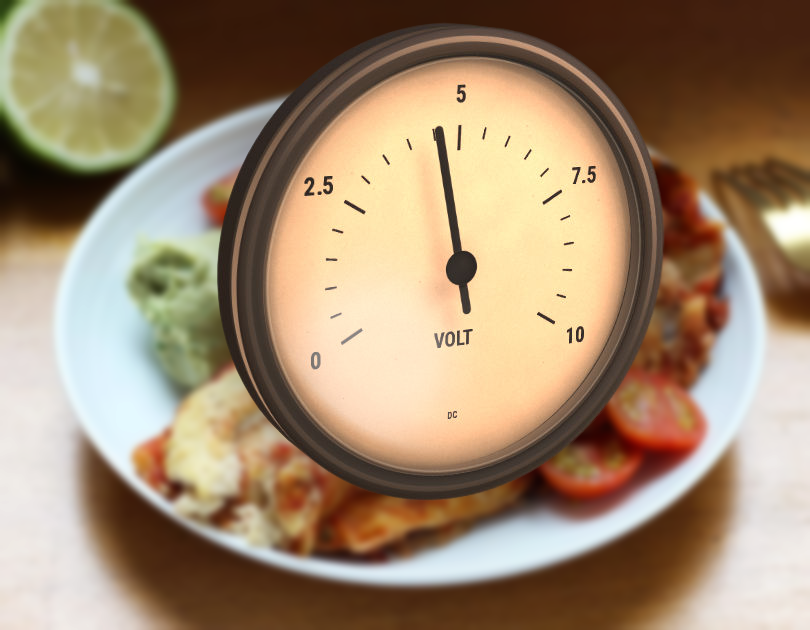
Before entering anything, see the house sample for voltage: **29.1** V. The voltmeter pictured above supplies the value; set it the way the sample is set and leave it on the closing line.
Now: **4.5** V
